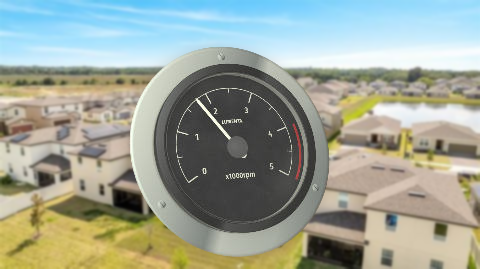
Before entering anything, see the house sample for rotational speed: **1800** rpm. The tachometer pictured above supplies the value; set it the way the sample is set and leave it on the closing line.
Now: **1750** rpm
